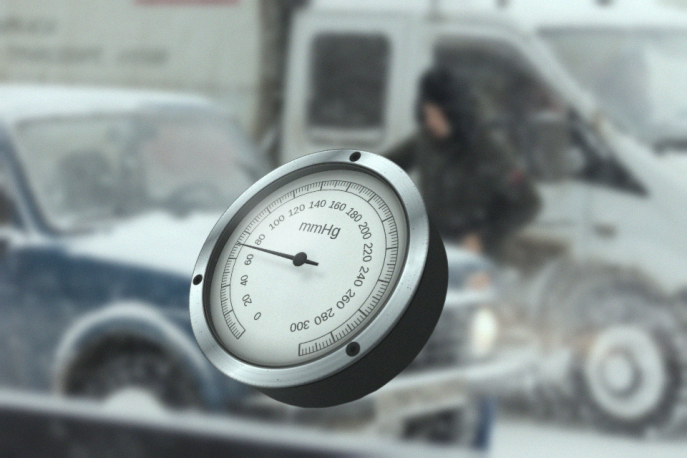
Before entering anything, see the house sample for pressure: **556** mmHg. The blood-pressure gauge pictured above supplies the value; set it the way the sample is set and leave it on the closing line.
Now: **70** mmHg
